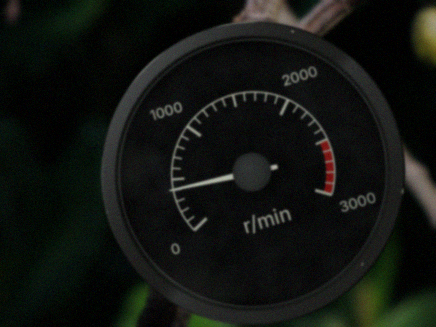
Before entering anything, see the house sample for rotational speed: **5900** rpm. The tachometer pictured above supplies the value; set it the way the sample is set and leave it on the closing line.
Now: **400** rpm
